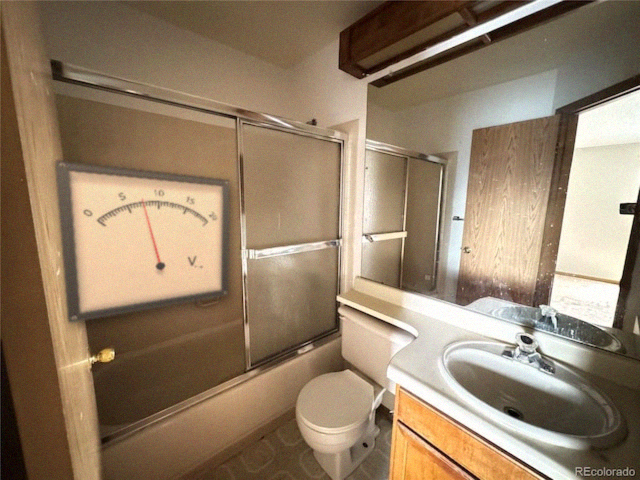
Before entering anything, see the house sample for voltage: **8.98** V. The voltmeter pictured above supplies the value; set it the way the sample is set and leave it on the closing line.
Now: **7.5** V
